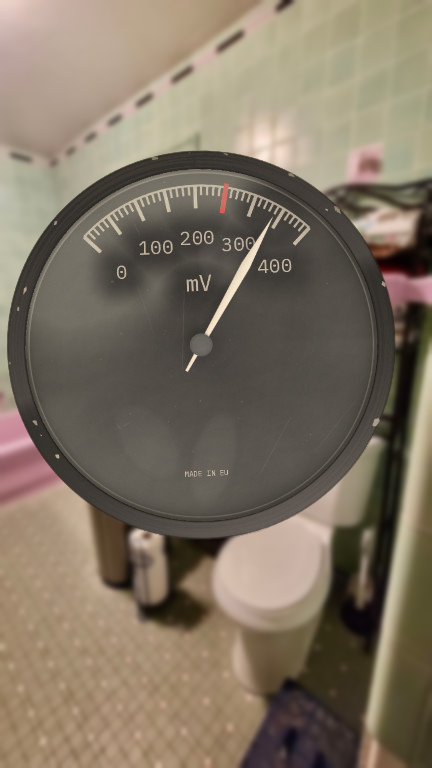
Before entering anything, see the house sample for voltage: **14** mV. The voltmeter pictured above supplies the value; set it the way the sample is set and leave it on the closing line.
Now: **340** mV
